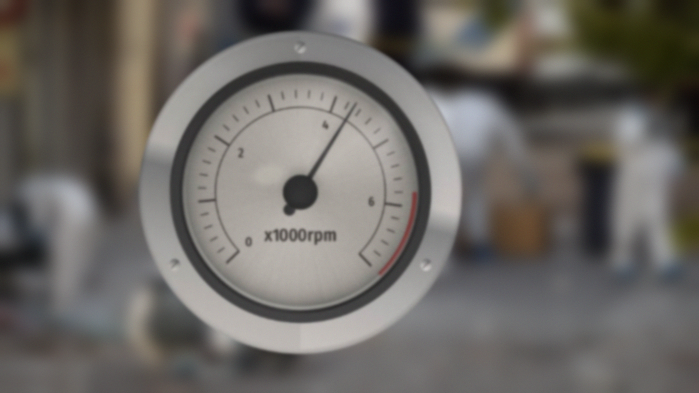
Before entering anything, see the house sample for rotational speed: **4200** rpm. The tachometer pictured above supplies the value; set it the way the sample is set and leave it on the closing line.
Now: **4300** rpm
